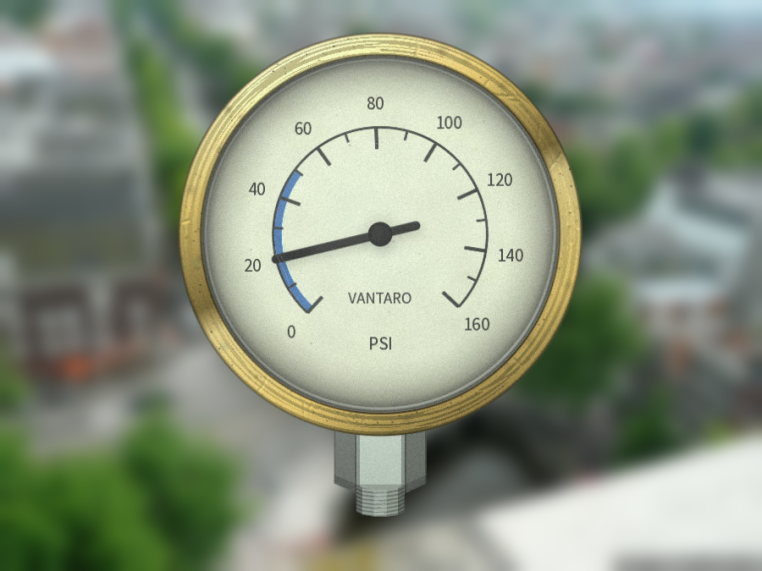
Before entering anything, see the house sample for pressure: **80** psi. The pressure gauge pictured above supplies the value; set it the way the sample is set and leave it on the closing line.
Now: **20** psi
